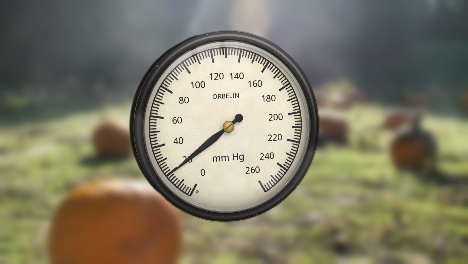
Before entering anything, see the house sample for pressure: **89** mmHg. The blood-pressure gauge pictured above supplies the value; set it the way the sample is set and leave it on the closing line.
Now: **20** mmHg
